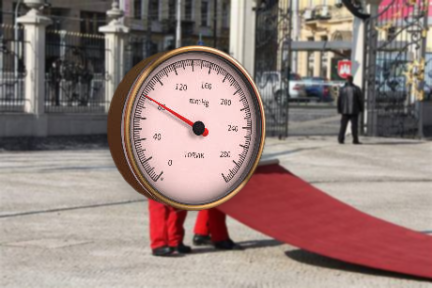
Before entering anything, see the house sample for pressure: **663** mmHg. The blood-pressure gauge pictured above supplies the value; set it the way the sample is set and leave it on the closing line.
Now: **80** mmHg
